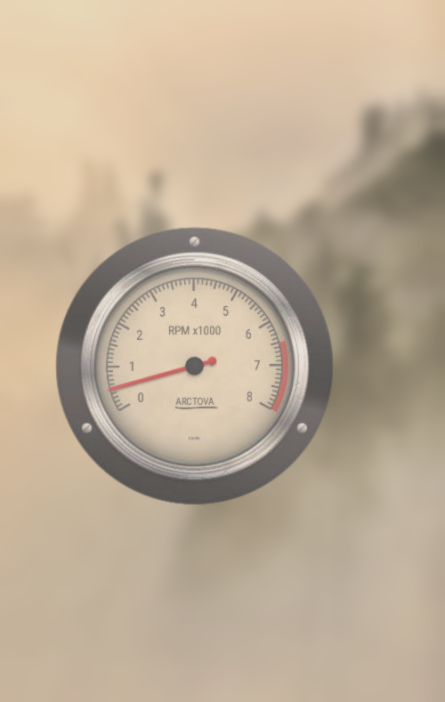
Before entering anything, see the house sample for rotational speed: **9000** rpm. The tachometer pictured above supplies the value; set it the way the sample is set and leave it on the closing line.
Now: **500** rpm
